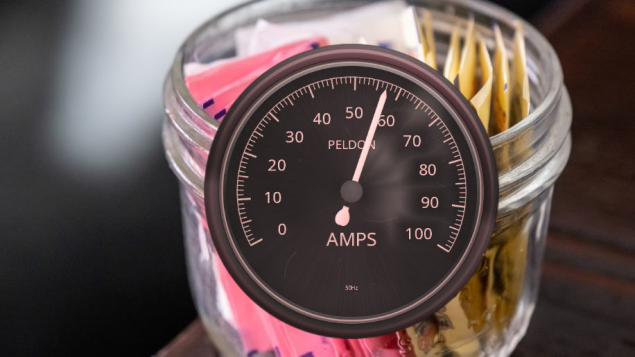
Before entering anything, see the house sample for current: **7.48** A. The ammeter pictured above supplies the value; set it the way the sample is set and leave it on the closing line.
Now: **57** A
